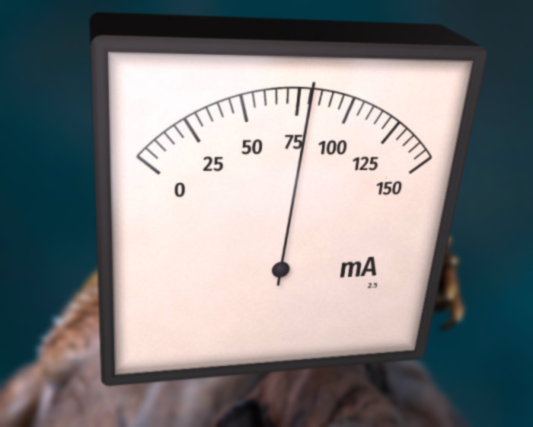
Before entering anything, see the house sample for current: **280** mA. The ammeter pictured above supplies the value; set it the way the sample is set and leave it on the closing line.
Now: **80** mA
